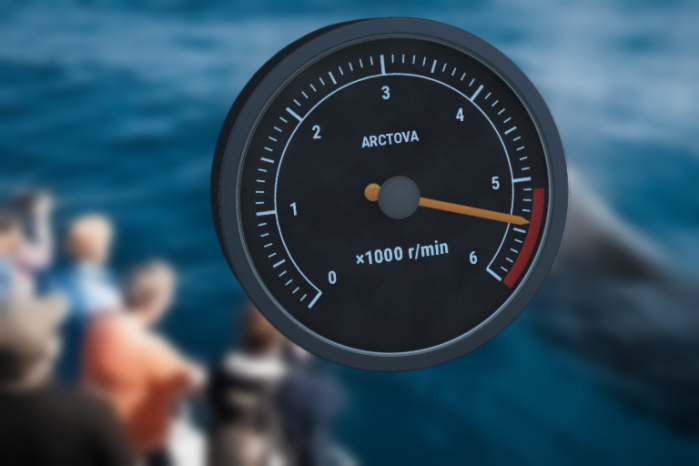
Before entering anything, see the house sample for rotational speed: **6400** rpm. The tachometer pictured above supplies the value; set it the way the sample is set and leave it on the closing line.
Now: **5400** rpm
